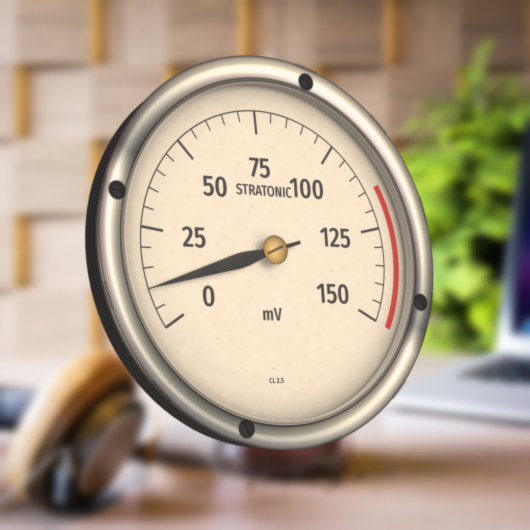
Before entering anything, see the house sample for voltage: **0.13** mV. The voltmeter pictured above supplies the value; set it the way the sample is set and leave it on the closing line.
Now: **10** mV
